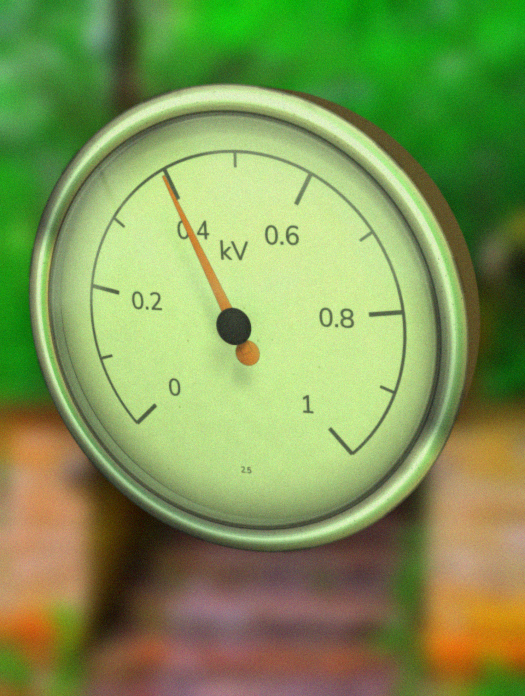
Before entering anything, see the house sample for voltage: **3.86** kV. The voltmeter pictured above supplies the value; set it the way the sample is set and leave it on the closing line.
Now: **0.4** kV
